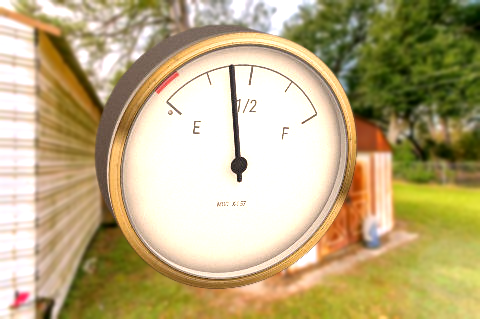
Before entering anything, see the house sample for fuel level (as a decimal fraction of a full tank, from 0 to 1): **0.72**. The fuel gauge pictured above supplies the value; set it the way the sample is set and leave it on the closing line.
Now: **0.375**
